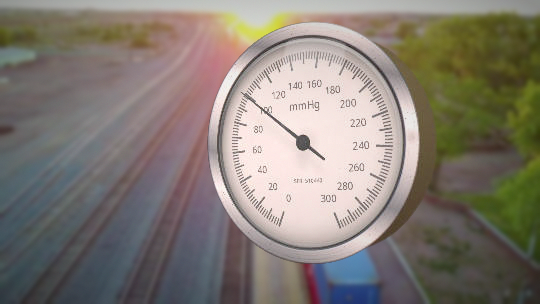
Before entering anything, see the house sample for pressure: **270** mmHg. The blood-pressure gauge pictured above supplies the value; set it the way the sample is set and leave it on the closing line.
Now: **100** mmHg
